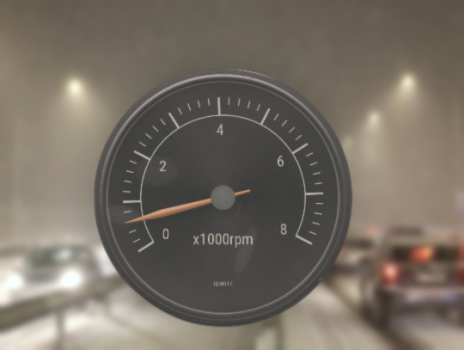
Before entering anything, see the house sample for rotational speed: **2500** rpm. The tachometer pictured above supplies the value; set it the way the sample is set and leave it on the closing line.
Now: **600** rpm
